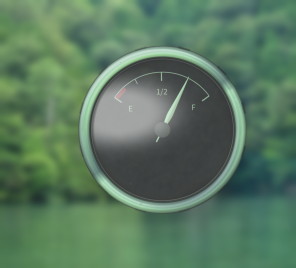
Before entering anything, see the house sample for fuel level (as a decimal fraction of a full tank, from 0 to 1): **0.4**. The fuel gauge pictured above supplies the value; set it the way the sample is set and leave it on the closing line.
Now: **0.75**
